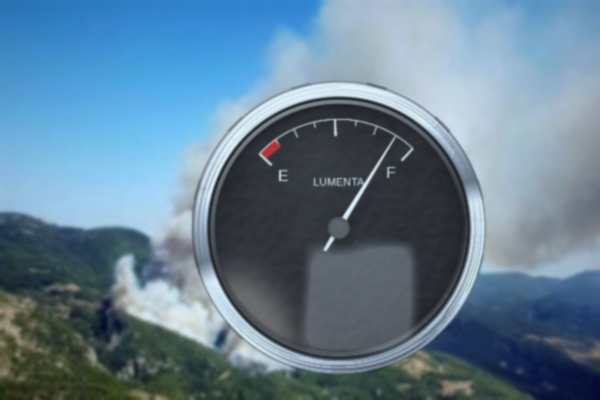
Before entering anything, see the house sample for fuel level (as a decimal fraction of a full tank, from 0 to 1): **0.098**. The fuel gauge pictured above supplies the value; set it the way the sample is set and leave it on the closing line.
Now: **0.875**
